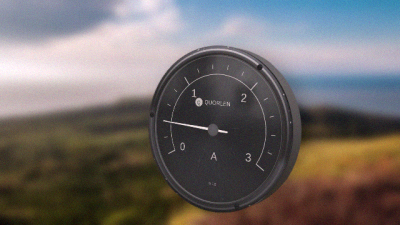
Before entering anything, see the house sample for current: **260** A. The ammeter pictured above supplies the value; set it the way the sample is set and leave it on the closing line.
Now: **0.4** A
